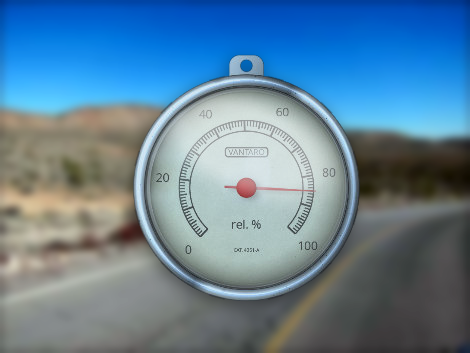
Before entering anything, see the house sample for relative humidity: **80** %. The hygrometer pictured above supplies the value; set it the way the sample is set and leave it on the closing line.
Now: **85** %
